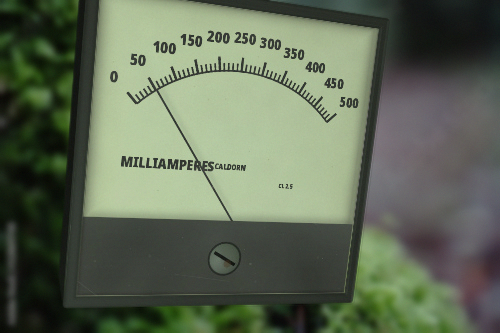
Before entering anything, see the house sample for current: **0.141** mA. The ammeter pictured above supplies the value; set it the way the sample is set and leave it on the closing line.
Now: **50** mA
